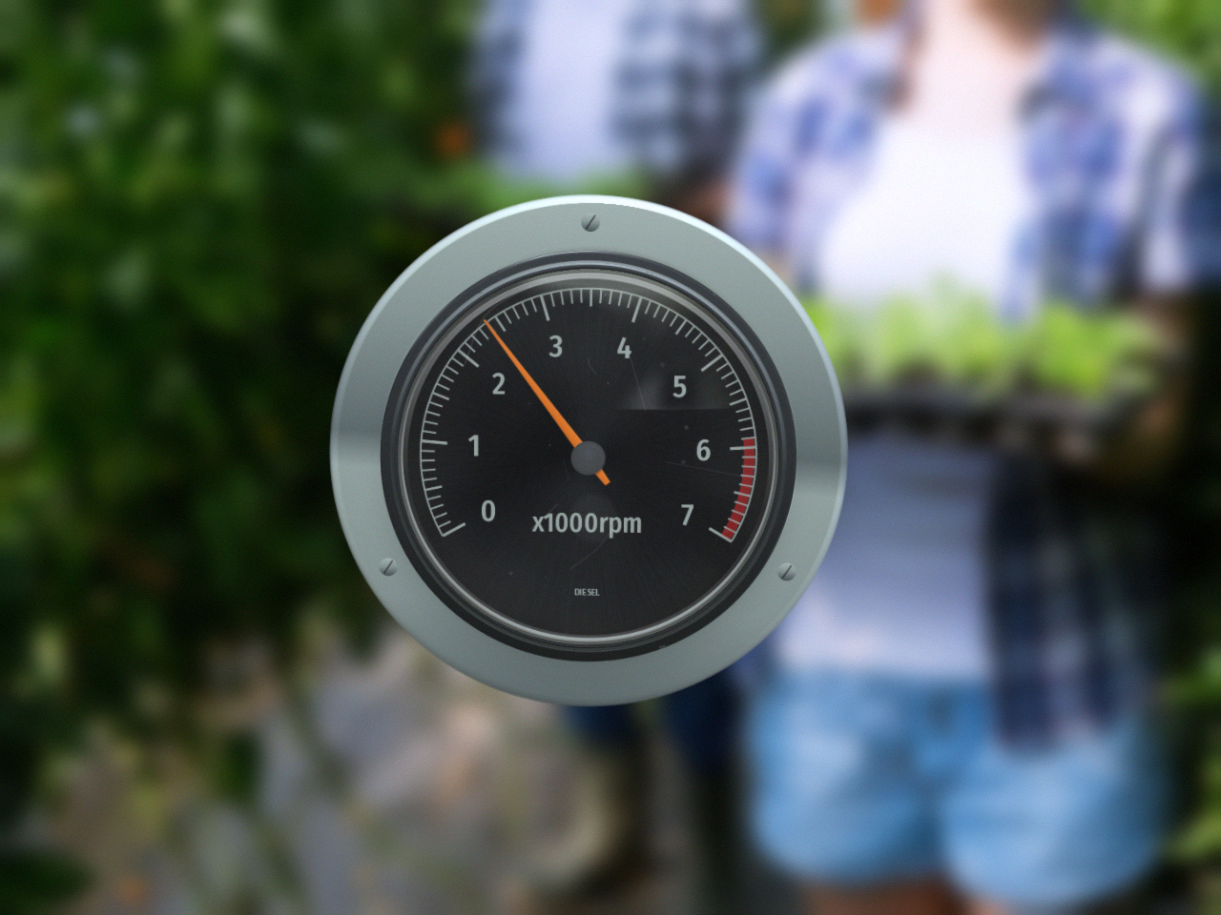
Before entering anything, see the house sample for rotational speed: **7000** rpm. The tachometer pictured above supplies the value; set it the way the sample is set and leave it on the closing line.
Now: **2400** rpm
